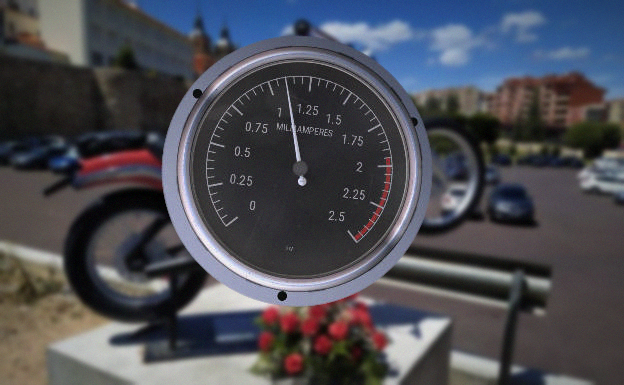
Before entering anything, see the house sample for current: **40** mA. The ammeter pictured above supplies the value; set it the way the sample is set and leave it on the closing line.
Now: **1.1** mA
